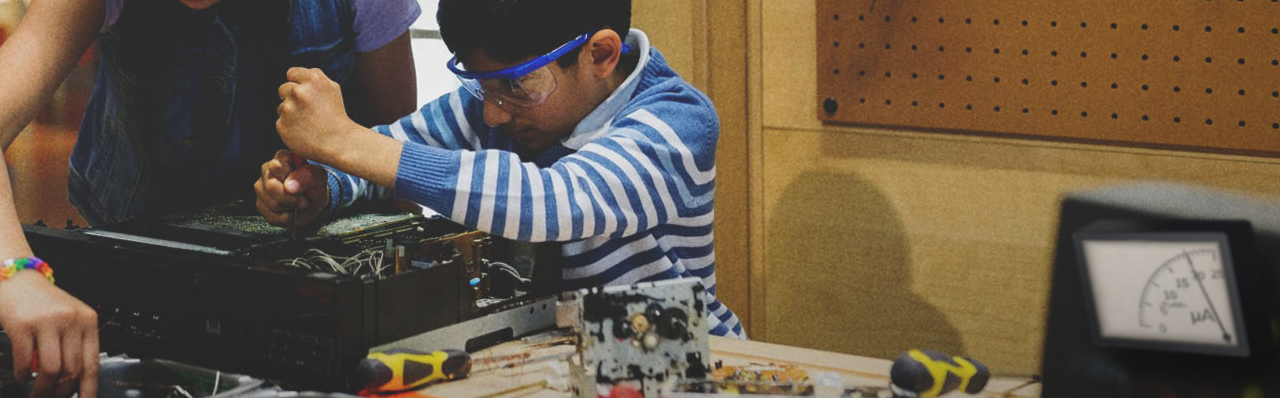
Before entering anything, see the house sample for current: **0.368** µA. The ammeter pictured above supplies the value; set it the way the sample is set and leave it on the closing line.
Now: **20** µA
